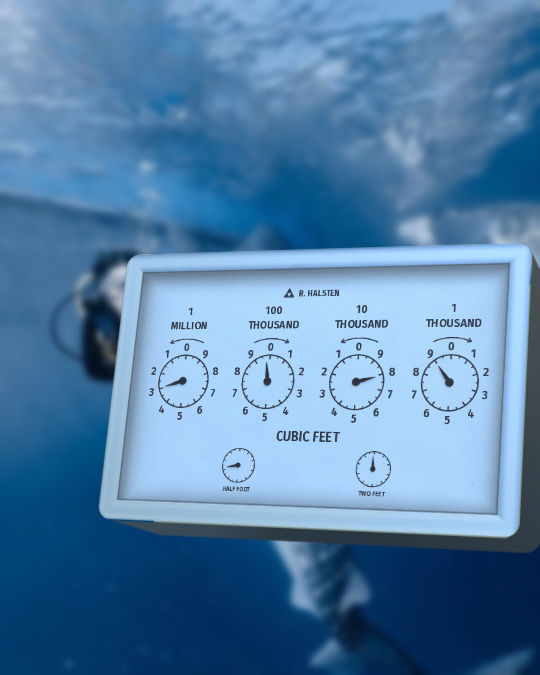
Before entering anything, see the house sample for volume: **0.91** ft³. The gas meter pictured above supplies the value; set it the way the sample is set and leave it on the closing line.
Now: **297900** ft³
